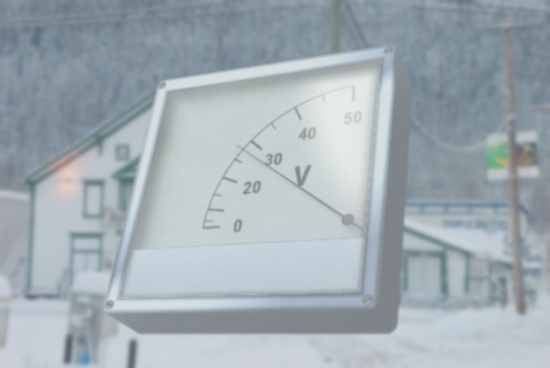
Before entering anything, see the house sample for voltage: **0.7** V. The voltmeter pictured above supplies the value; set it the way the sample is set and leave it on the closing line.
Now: **27.5** V
